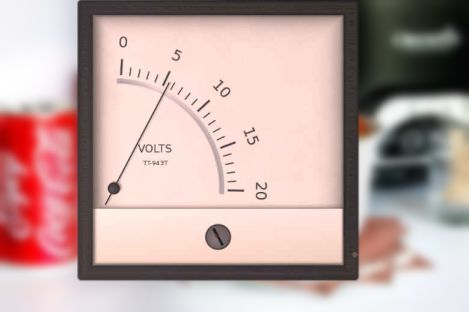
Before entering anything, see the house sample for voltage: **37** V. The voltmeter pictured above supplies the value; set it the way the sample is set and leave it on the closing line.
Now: **5.5** V
